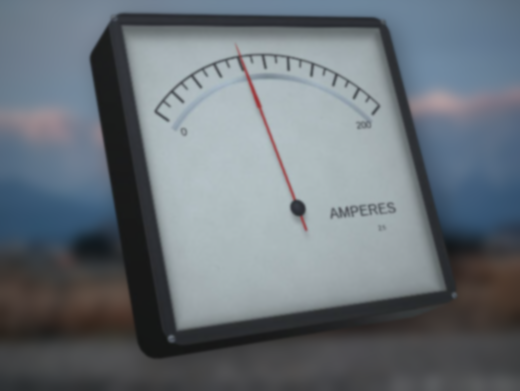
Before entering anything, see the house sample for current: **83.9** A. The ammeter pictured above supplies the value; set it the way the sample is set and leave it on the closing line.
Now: **80** A
